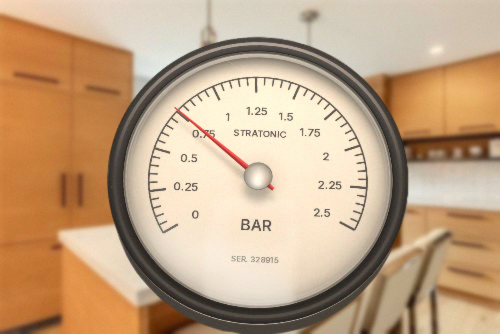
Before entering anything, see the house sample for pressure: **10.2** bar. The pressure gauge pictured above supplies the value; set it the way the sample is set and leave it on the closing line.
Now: **0.75** bar
